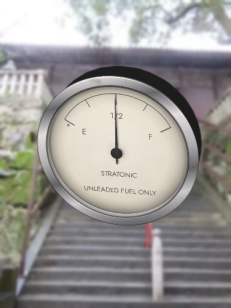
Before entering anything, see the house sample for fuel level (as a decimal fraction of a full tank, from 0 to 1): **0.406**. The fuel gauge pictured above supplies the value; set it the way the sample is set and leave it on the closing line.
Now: **0.5**
